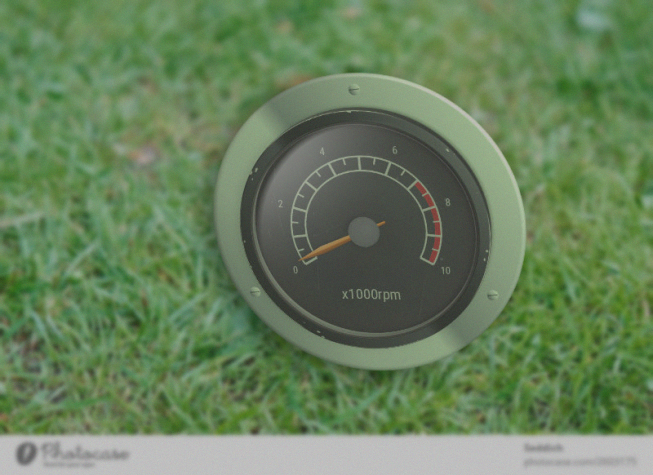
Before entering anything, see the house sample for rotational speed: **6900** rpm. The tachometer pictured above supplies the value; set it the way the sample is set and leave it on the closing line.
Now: **250** rpm
